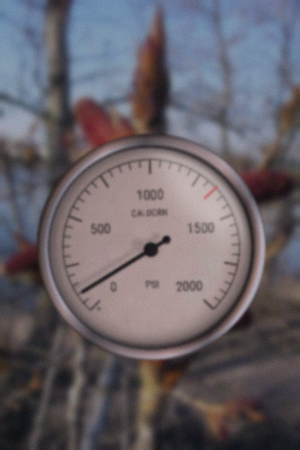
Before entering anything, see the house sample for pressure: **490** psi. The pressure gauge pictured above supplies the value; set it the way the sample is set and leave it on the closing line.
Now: **100** psi
